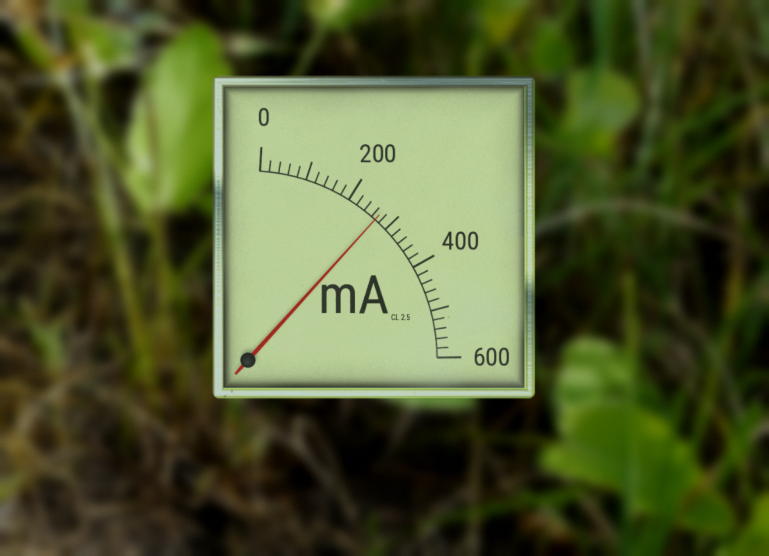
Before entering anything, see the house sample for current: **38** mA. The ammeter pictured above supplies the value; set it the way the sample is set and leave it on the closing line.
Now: **270** mA
